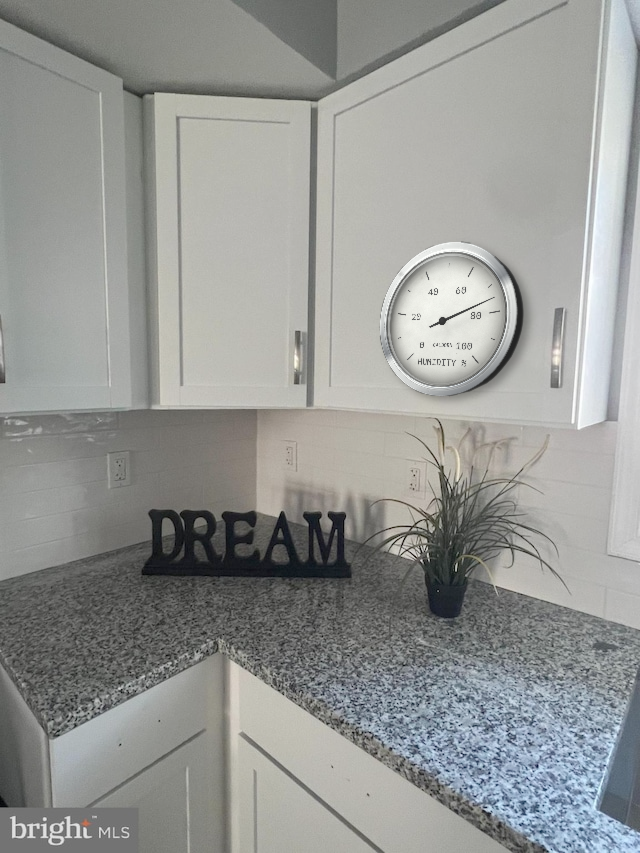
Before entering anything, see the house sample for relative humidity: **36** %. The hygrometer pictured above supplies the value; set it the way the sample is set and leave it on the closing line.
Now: **75** %
